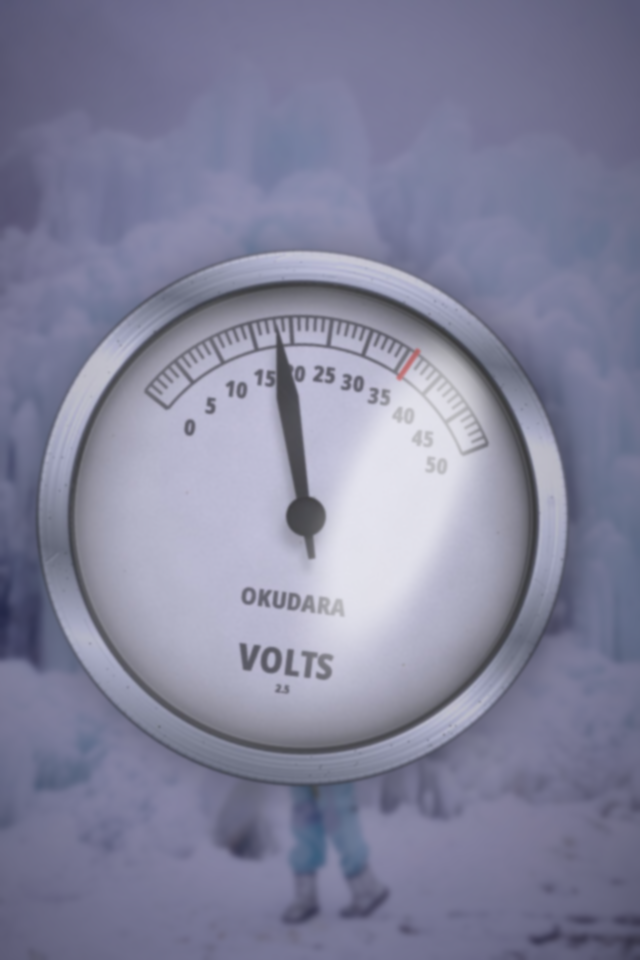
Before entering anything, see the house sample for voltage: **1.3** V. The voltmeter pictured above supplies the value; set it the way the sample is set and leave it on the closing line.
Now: **18** V
